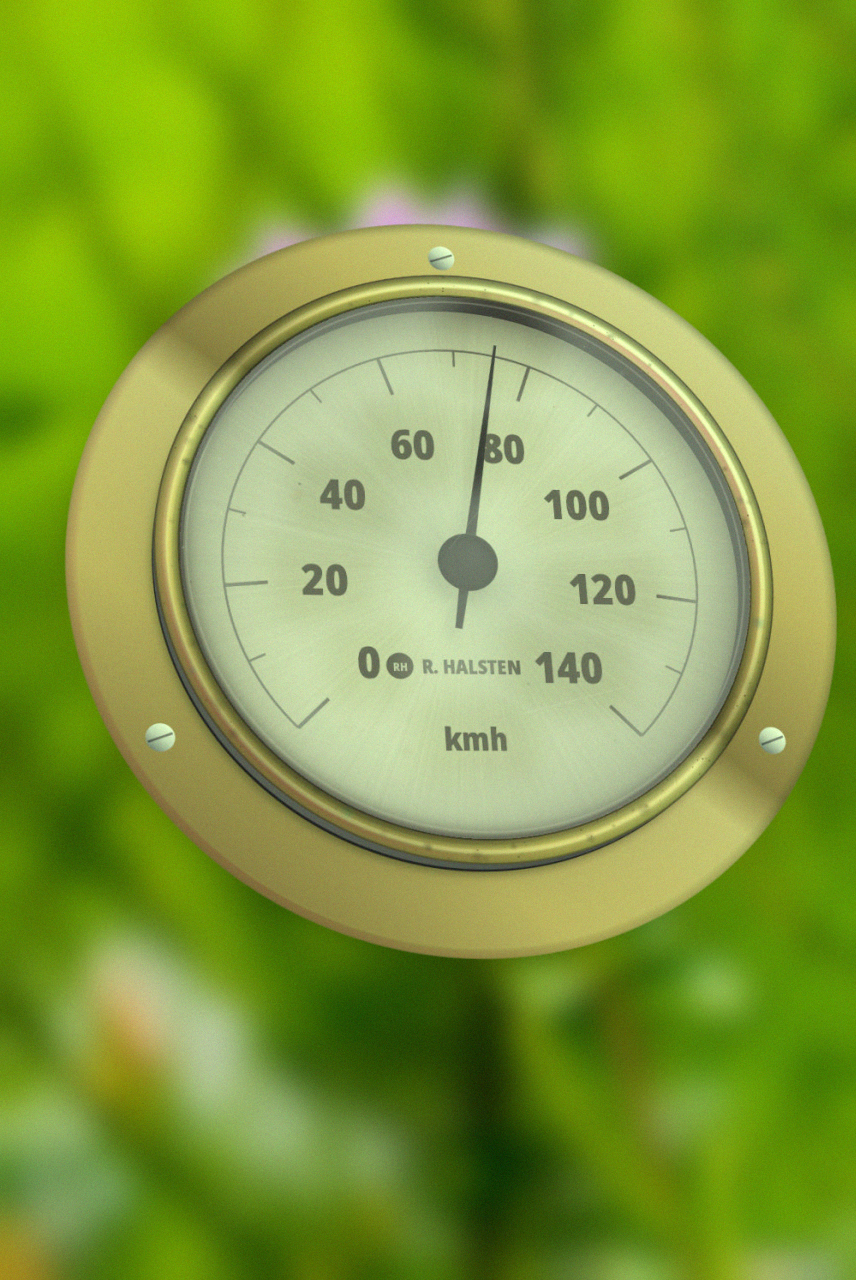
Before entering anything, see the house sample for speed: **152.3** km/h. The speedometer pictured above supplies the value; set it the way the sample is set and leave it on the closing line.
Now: **75** km/h
